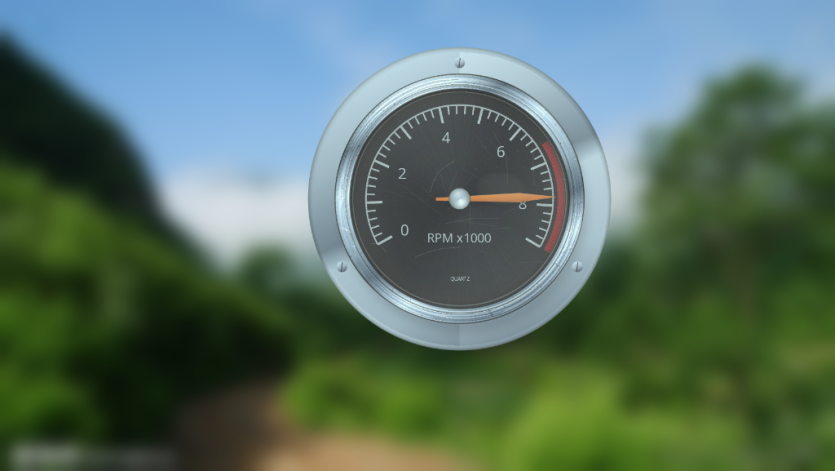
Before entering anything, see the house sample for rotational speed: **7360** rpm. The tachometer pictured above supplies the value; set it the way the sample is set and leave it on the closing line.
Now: **7800** rpm
